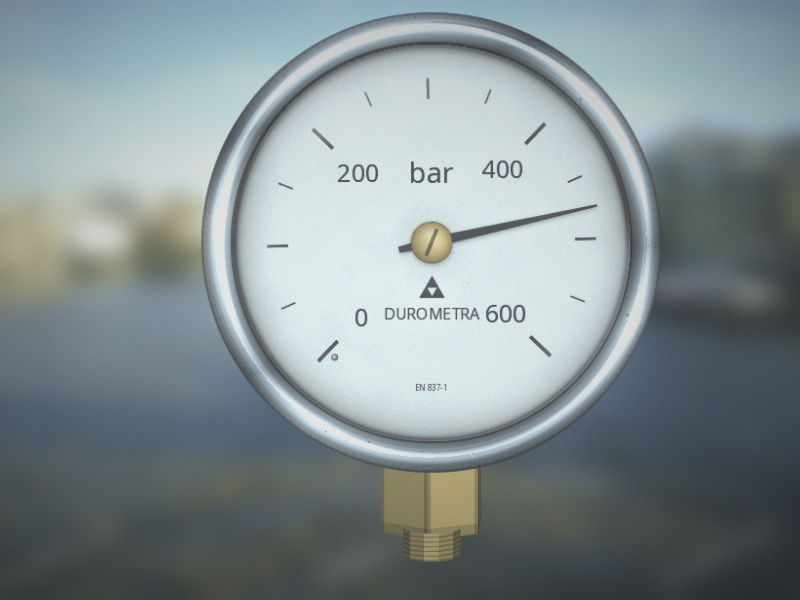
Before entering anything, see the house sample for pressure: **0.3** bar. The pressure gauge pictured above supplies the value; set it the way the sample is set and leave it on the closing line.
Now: **475** bar
